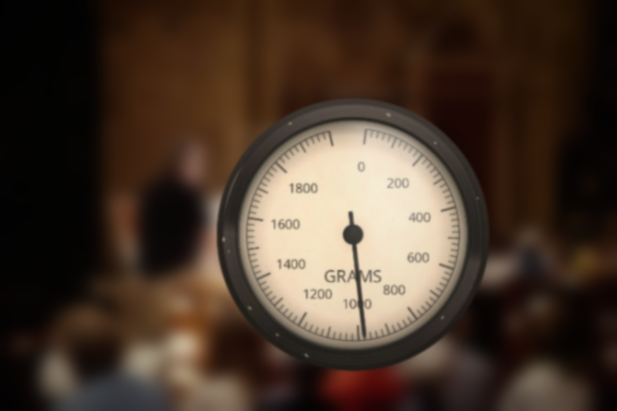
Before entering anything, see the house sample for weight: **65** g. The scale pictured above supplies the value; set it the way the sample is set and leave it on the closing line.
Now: **980** g
